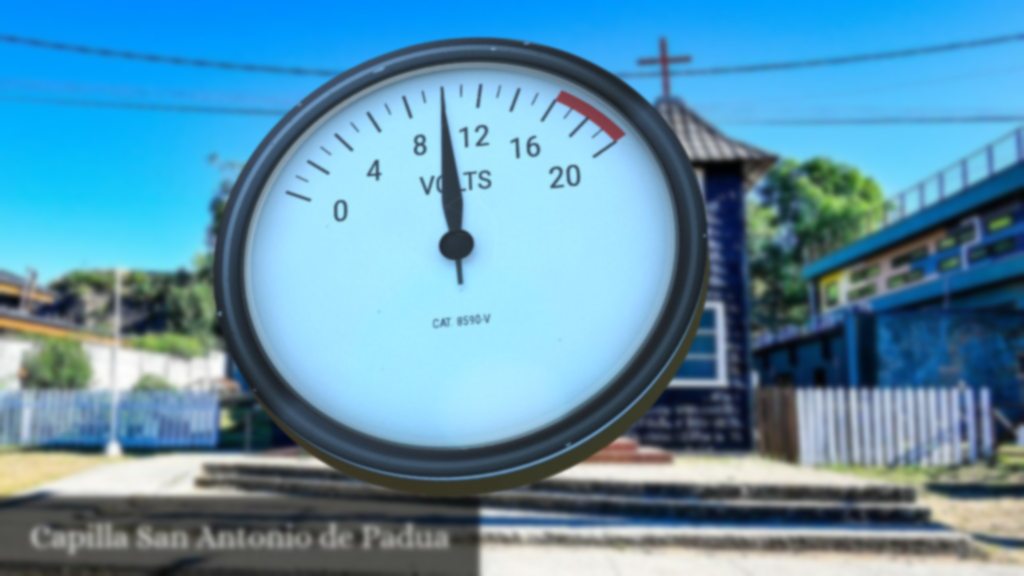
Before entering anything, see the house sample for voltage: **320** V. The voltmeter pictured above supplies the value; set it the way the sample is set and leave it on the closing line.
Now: **10** V
